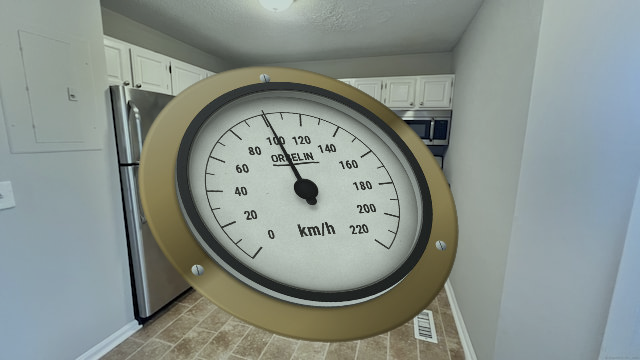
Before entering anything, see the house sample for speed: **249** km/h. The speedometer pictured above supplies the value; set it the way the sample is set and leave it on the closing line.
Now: **100** km/h
